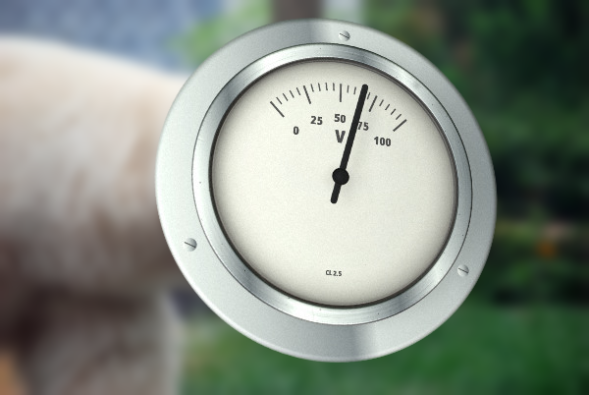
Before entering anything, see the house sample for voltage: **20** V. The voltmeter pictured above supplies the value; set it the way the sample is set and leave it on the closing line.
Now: **65** V
